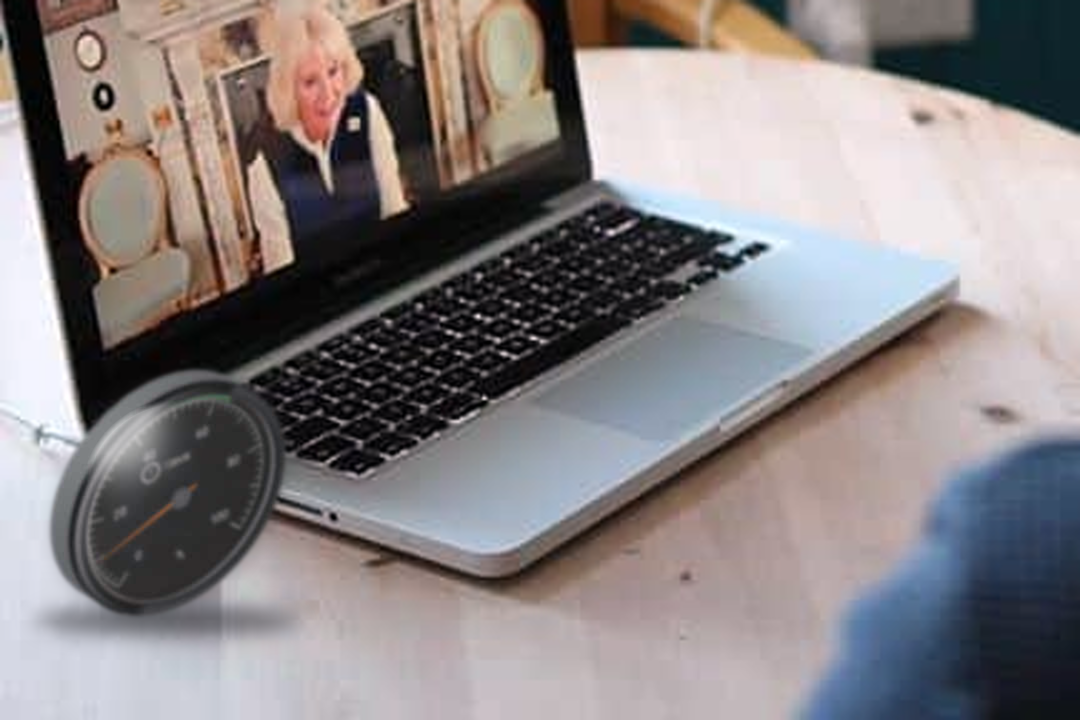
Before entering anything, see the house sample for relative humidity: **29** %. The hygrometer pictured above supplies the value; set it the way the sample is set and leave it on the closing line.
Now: **10** %
